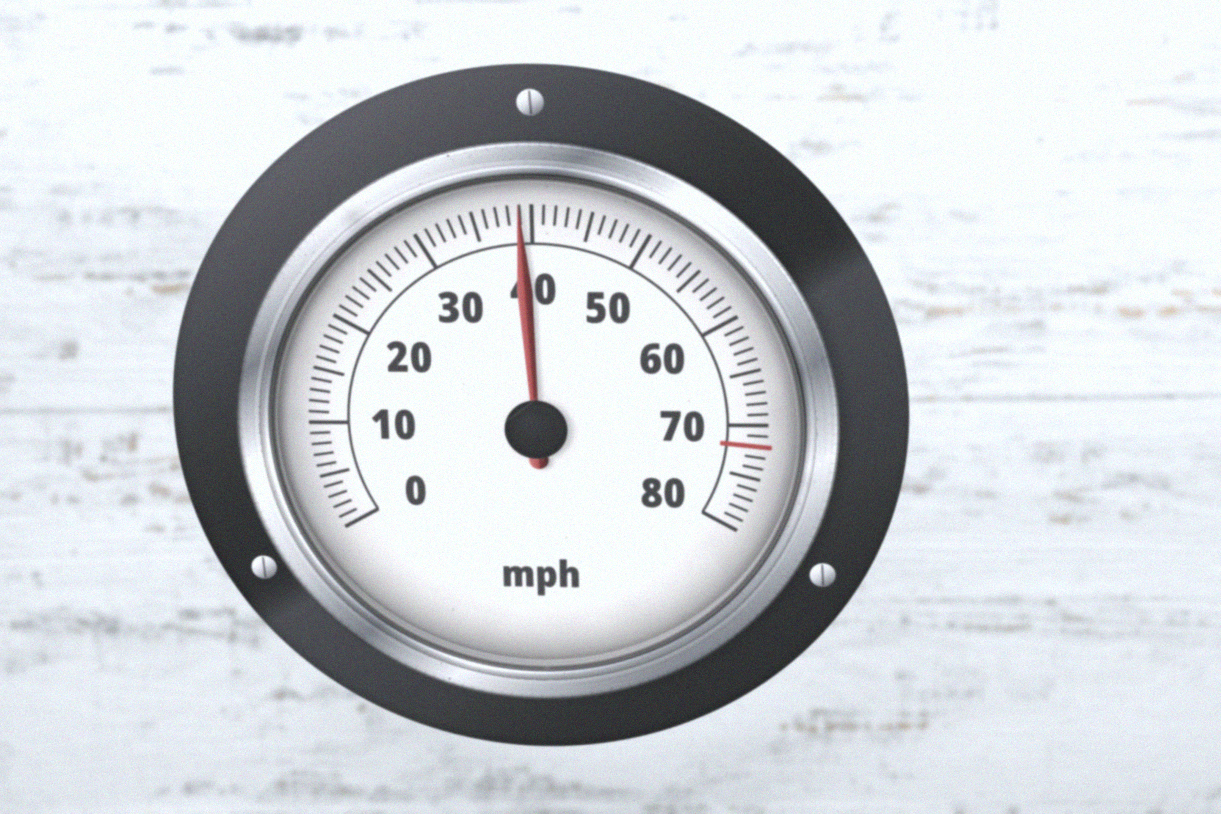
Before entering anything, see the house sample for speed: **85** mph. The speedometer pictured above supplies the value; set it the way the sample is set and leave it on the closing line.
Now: **39** mph
